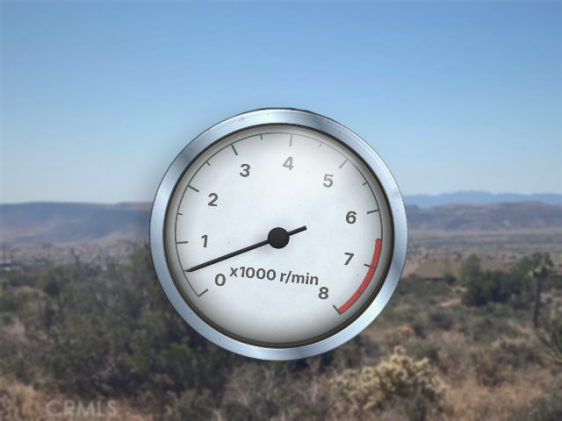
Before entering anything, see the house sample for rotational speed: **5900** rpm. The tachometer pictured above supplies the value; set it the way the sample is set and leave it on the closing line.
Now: **500** rpm
